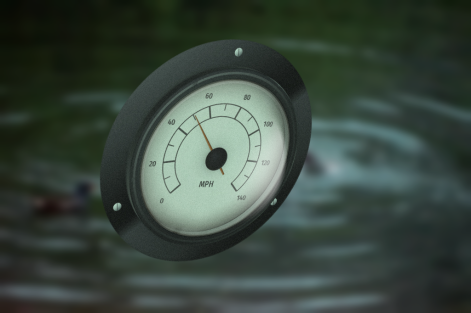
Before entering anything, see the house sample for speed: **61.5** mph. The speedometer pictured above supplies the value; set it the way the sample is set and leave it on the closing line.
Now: **50** mph
